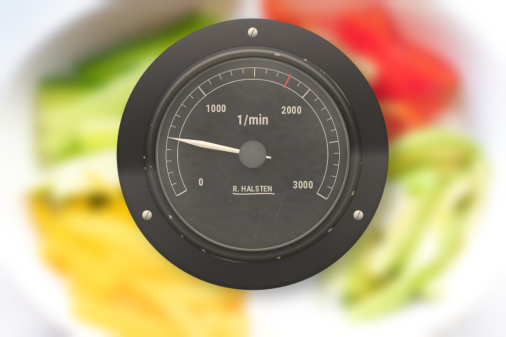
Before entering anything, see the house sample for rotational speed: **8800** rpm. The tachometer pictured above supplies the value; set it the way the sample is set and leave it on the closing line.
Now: **500** rpm
